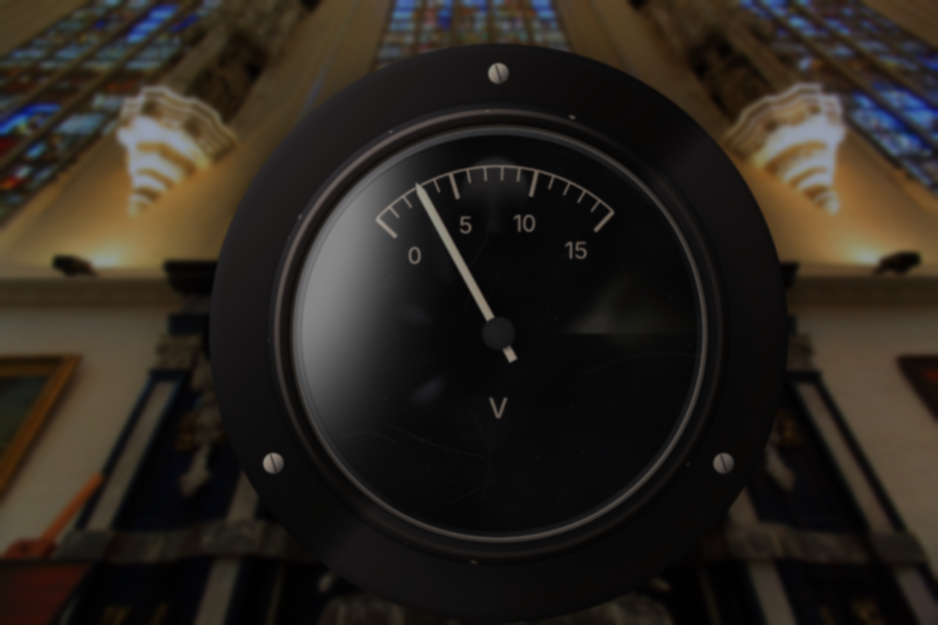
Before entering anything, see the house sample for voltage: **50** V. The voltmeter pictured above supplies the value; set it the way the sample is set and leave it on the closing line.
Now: **3** V
